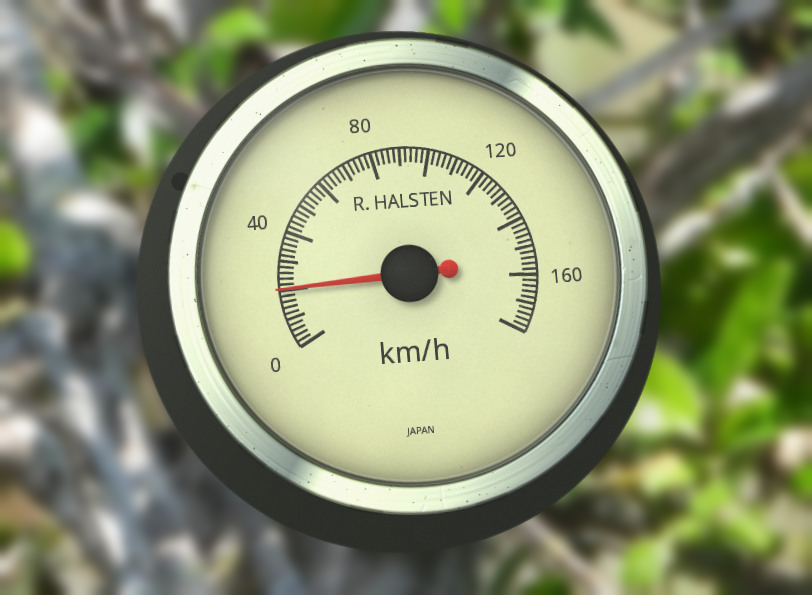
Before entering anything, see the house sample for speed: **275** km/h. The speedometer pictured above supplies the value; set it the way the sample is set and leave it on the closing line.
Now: **20** km/h
